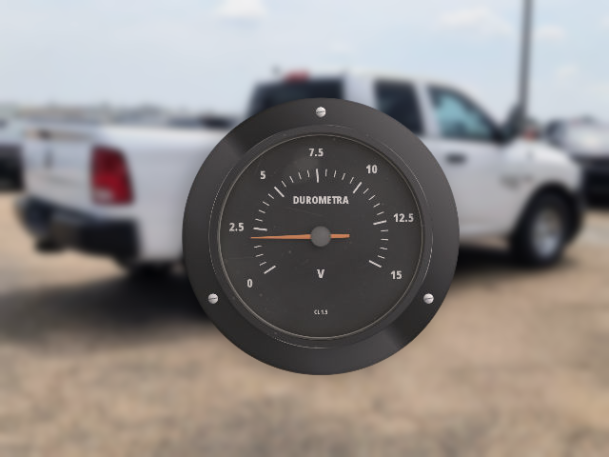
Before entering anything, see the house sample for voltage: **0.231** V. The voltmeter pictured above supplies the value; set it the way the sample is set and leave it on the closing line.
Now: **2** V
